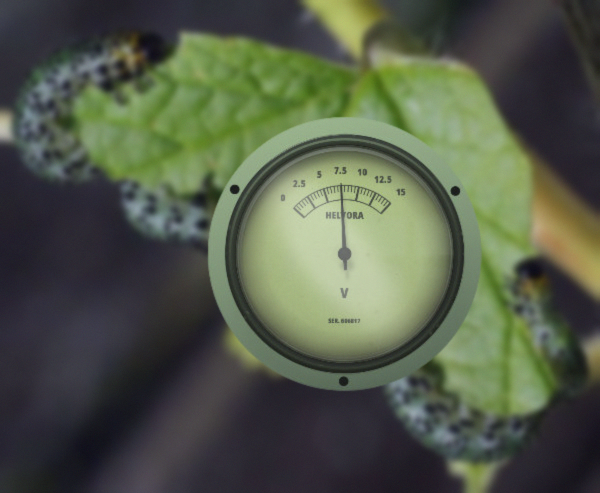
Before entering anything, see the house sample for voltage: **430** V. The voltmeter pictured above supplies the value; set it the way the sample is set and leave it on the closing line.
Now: **7.5** V
